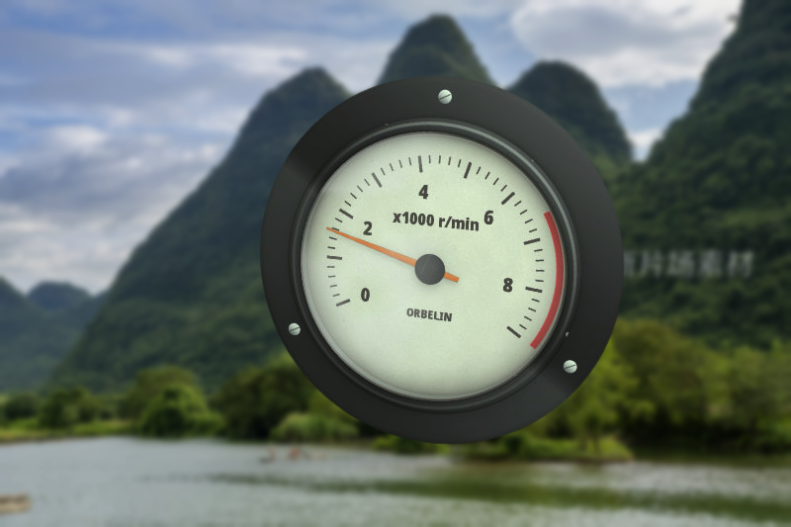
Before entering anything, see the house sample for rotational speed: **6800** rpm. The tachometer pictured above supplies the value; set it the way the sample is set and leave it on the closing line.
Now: **1600** rpm
